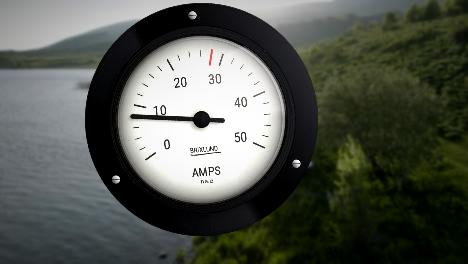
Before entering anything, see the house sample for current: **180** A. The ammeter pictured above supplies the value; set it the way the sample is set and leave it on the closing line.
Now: **8** A
